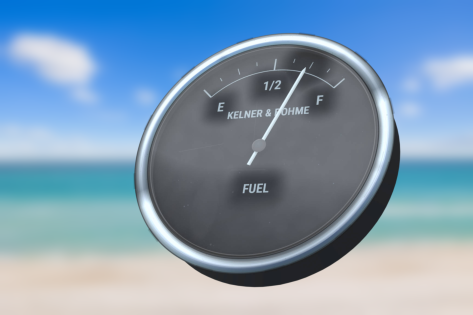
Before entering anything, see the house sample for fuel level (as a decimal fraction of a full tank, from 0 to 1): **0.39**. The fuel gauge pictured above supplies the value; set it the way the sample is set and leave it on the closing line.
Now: **0.75**
